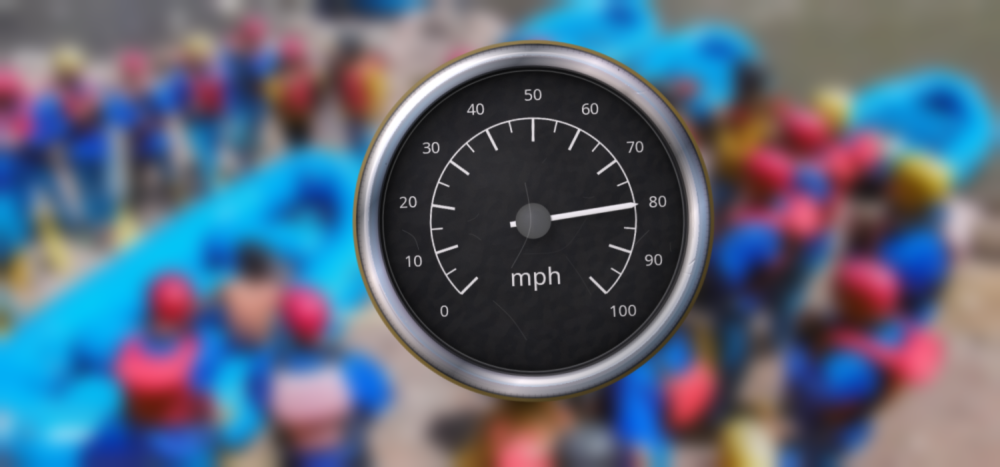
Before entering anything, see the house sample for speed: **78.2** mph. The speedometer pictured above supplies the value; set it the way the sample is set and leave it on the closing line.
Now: **80** mph
